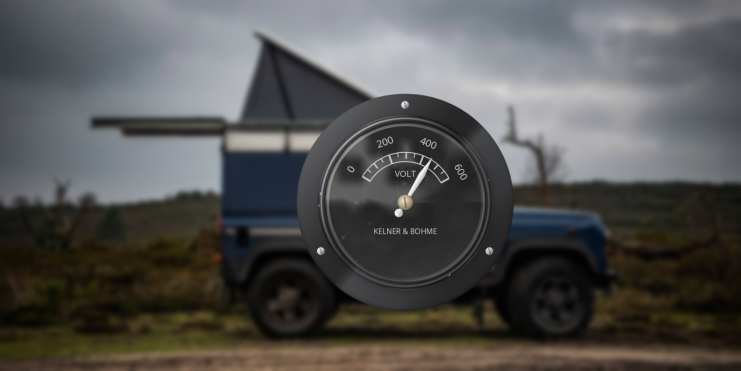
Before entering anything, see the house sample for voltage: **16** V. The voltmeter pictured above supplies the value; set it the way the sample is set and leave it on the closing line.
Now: **450** V
